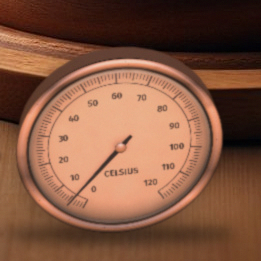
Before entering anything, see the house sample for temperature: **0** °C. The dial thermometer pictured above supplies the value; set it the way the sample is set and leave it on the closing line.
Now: **5** °C
